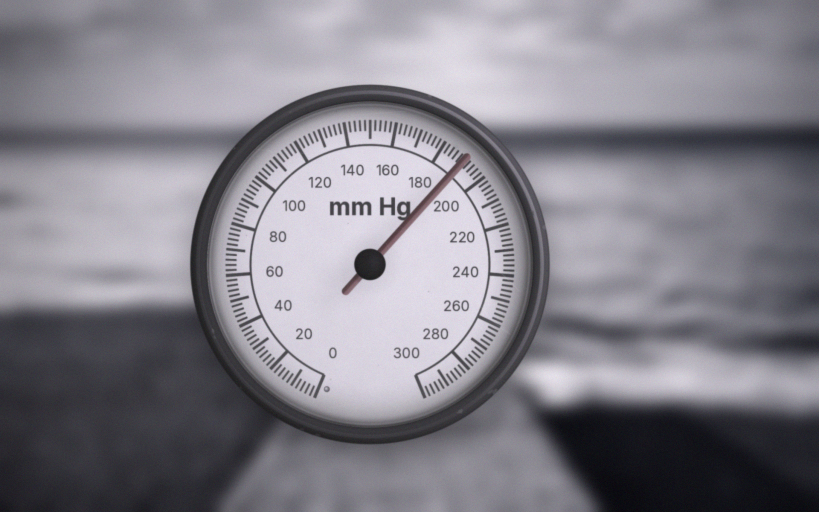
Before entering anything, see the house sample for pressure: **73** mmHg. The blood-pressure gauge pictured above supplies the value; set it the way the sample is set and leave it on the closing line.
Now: **190** mmHg
